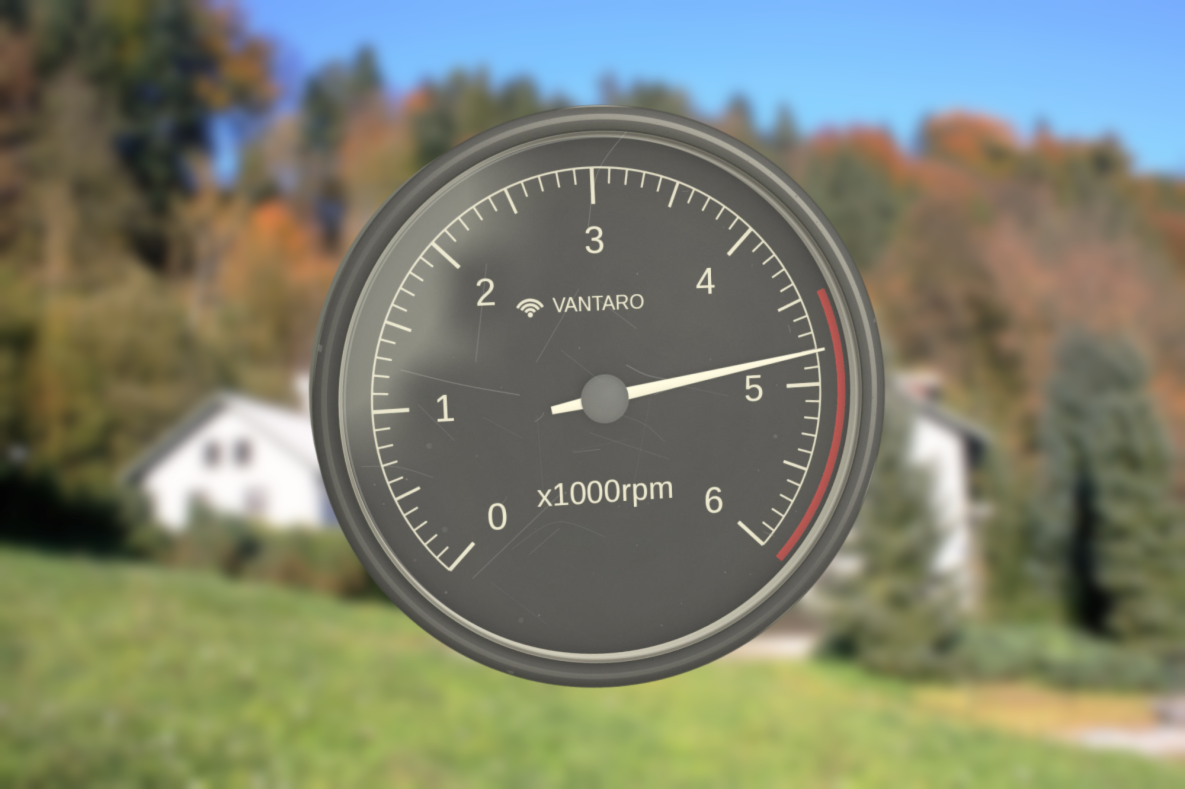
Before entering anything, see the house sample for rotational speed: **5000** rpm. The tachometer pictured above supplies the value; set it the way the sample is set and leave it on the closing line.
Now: **4800** rpm
